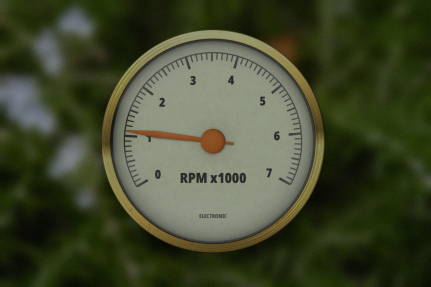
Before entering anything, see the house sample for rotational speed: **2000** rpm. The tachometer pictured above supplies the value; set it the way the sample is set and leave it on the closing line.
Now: **1100** rpm
